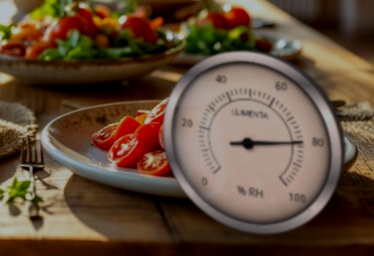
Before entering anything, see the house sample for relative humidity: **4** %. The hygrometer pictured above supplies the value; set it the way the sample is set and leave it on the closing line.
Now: **80** %
